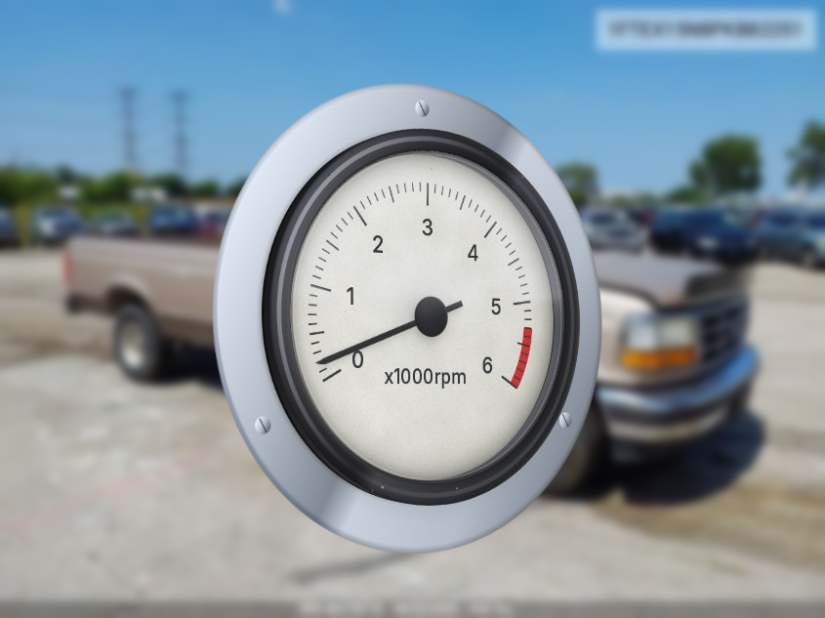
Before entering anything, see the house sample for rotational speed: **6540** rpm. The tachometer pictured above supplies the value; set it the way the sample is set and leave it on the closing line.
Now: **200** rpm
